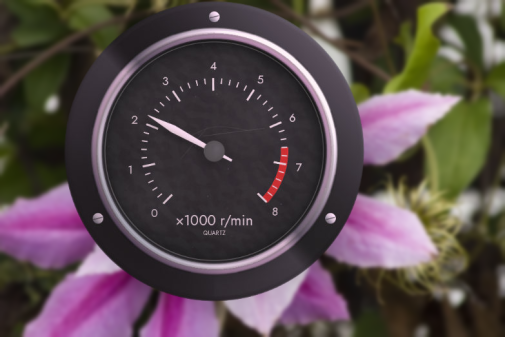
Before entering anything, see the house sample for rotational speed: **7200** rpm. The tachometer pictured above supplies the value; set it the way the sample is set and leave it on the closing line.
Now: **2200** rpm
